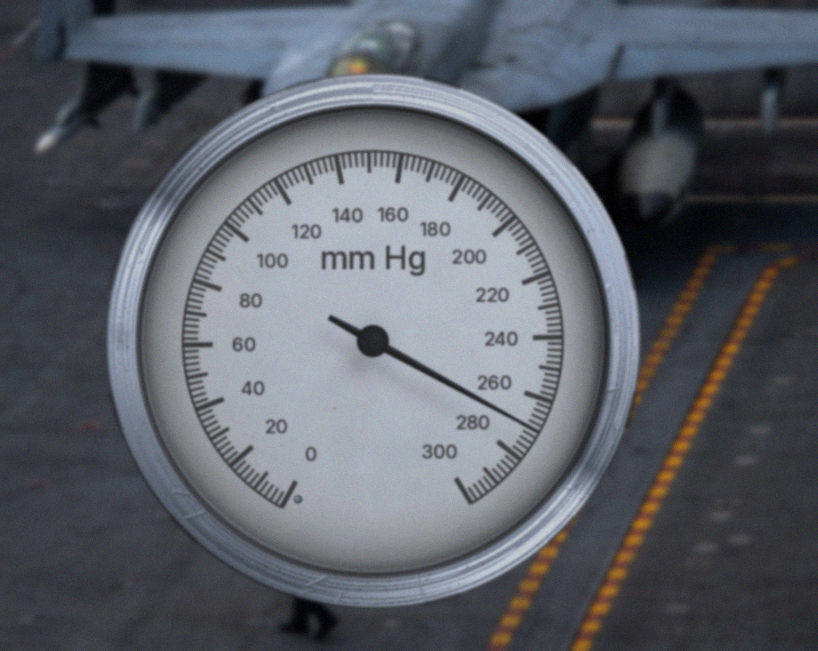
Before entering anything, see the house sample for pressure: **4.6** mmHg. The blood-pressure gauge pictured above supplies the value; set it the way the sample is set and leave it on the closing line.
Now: **270** mmHg
